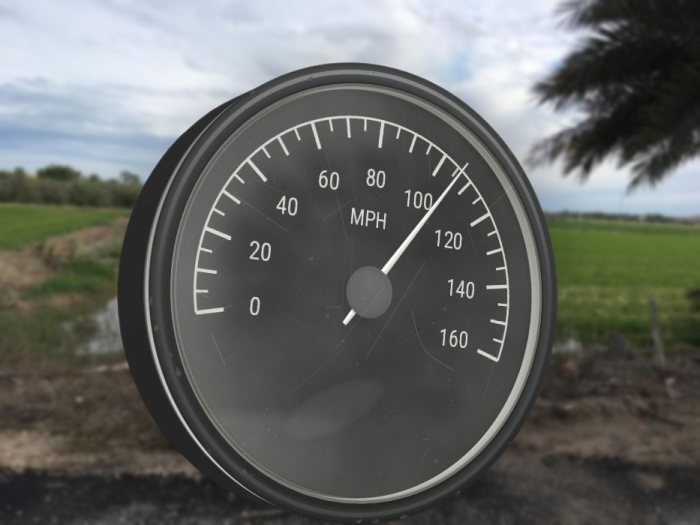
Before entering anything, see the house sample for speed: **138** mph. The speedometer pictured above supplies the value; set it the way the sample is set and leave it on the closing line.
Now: **105** mph
